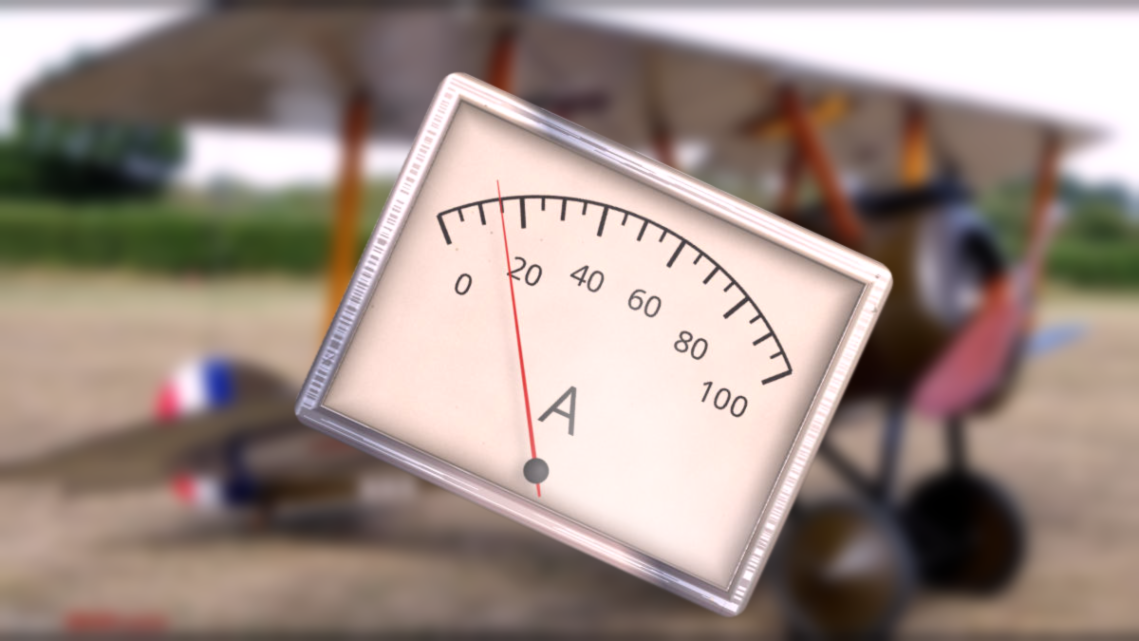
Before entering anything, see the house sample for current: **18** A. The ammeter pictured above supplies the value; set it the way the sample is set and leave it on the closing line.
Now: **15** A
